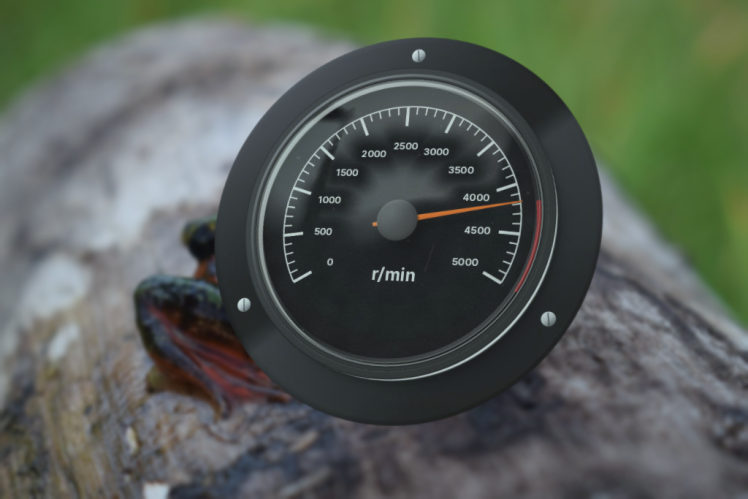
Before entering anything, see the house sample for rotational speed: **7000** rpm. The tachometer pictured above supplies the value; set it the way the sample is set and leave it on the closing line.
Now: **4200** rpm
